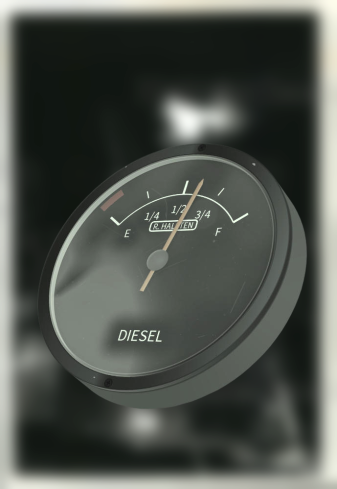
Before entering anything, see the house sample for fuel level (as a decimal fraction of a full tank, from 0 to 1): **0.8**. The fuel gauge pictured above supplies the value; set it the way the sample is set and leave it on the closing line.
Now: **0.625**
